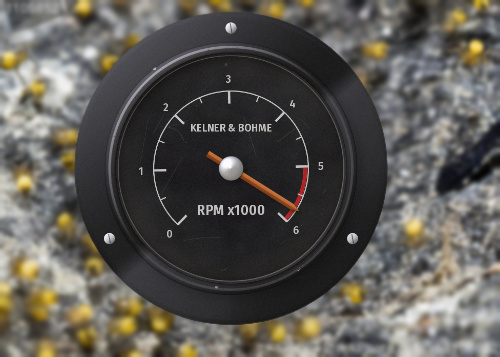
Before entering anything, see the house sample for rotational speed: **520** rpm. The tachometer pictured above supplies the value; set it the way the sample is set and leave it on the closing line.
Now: **5750** rpm
